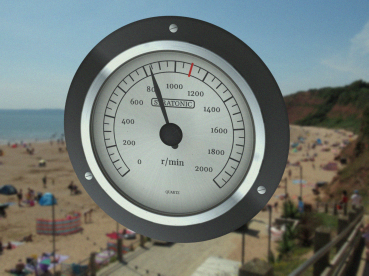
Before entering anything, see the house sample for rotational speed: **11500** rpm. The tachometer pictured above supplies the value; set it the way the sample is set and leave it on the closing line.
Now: **850** rpm
